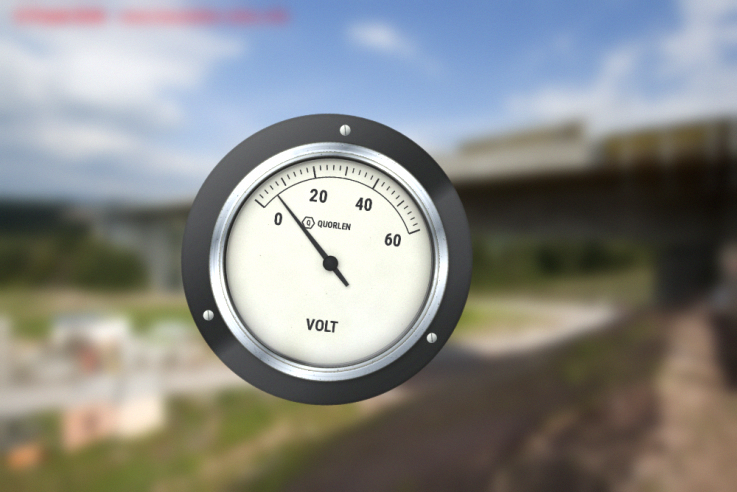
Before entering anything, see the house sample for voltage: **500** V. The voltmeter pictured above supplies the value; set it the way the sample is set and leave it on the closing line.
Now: **6** V
